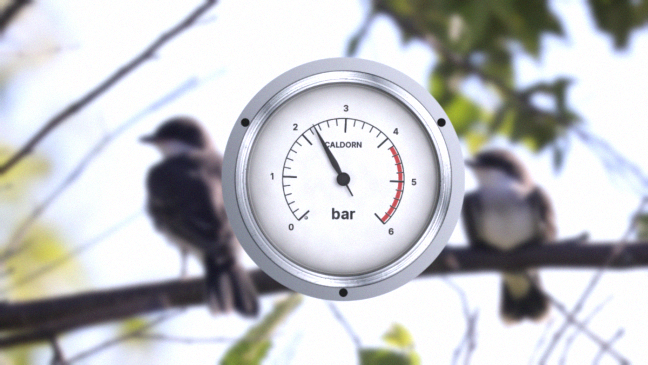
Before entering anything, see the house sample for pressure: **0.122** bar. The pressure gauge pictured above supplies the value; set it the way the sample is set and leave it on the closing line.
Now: **2.3** bar
